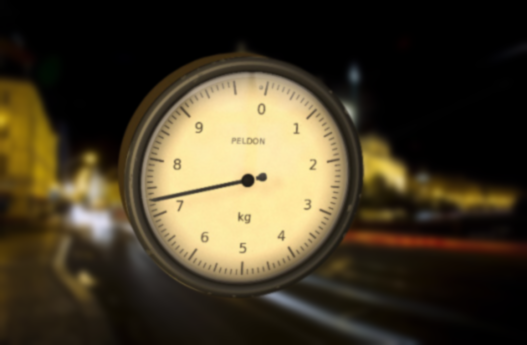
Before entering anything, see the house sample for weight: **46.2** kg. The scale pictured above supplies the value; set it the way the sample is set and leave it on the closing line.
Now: **7.3** kg
